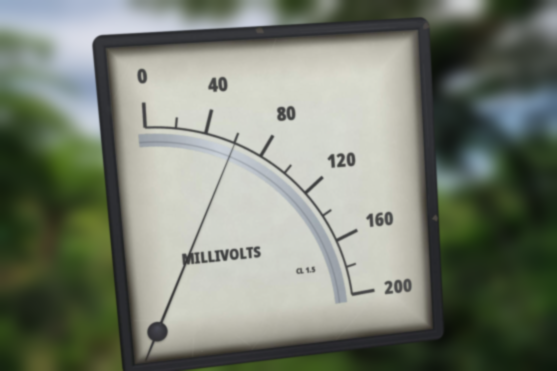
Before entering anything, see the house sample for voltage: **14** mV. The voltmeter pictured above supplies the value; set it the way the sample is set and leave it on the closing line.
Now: **60** mV
